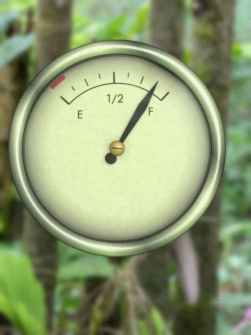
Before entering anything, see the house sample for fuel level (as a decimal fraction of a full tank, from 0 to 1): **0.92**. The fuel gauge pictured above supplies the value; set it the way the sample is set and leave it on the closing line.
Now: **0.875**
